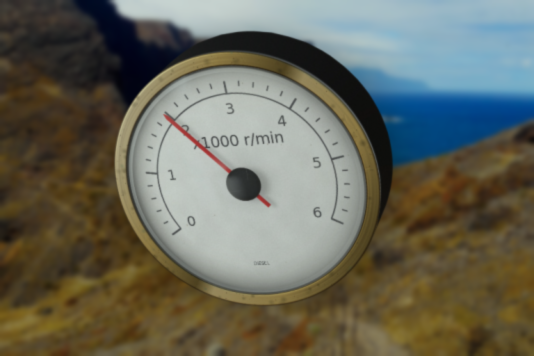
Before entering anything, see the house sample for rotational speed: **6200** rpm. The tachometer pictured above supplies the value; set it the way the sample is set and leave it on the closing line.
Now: **2000** rpm
